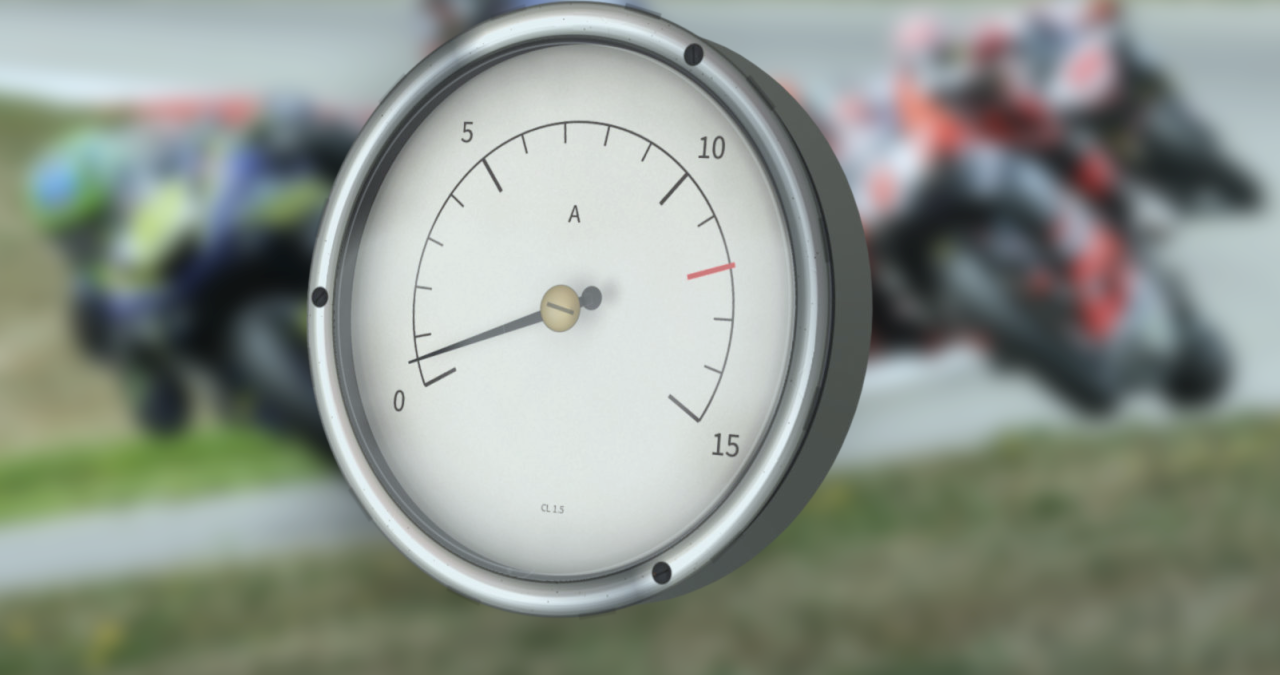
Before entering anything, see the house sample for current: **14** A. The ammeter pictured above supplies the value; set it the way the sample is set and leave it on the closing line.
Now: **0.5** A
